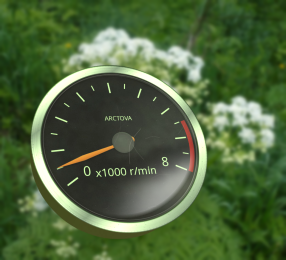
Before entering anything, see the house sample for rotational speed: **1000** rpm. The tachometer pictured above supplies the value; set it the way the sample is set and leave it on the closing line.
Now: **500** rpm
